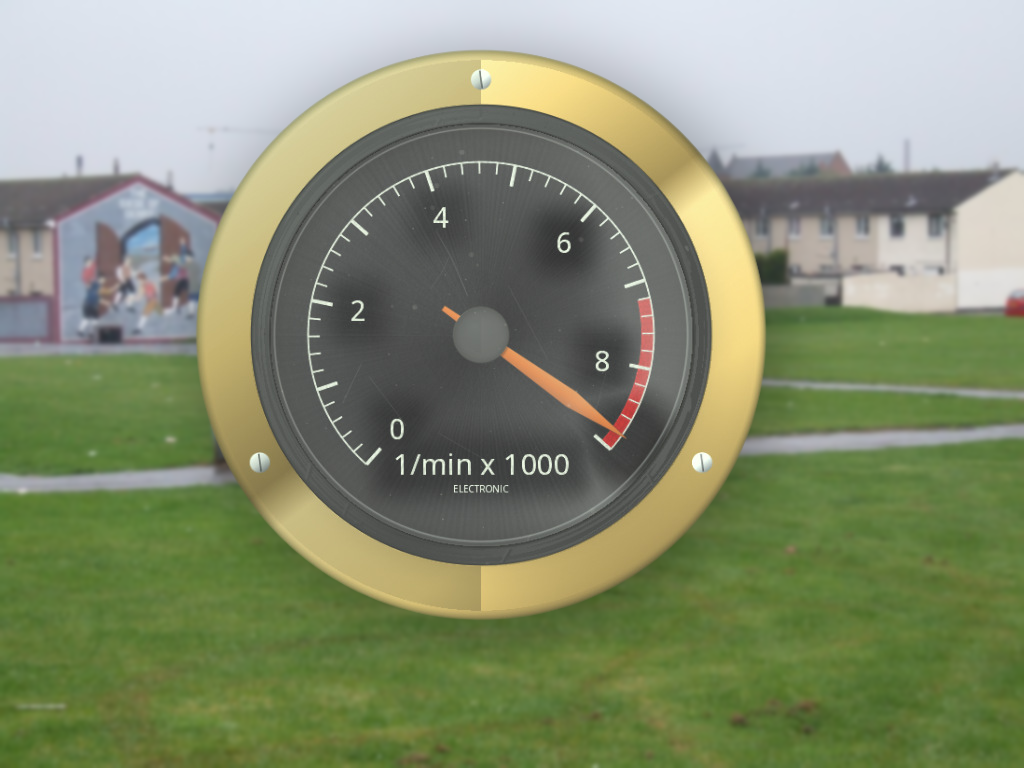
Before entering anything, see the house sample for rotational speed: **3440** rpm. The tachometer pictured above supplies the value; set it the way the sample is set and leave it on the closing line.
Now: **8800** rpm
